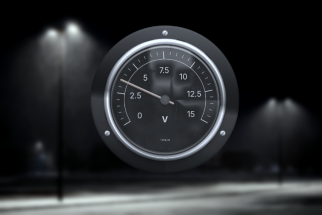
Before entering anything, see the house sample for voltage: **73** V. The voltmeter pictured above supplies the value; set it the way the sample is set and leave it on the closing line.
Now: **3.5** V
